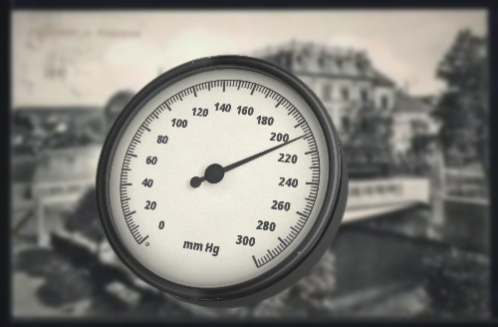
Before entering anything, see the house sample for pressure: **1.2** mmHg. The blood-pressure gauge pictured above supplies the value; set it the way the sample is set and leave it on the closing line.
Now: **210** mmHg
